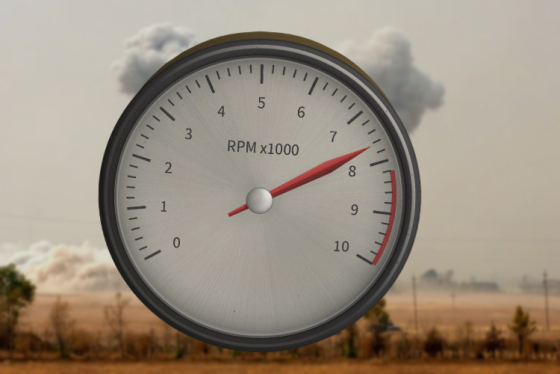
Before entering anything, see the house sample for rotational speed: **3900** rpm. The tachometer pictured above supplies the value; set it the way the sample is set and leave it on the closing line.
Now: **7600** rpm
